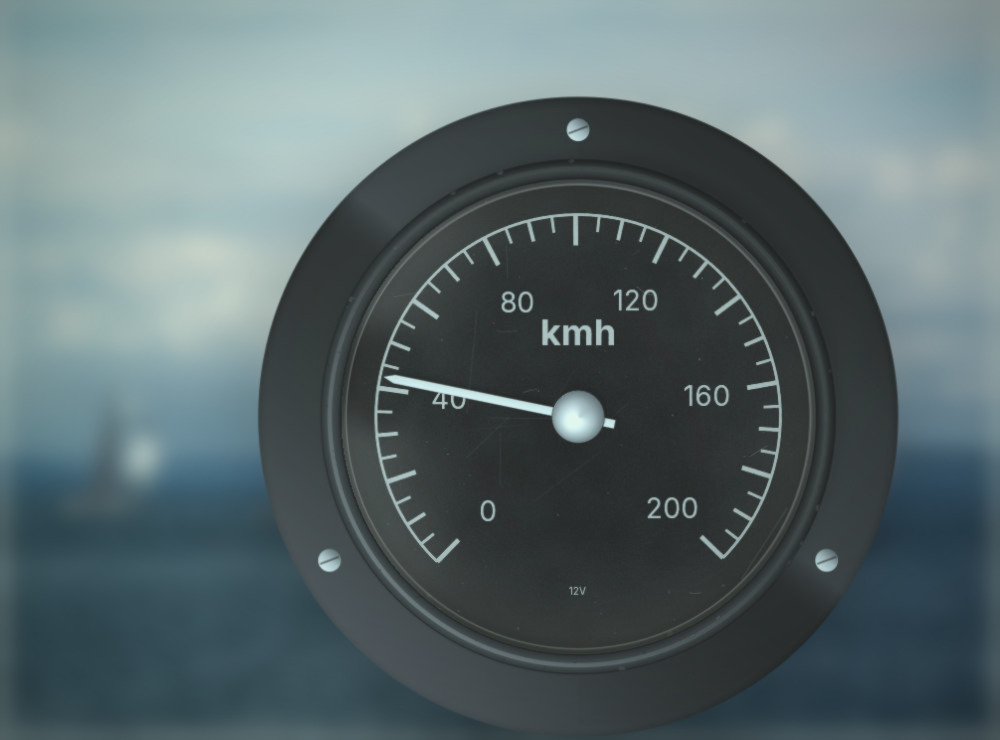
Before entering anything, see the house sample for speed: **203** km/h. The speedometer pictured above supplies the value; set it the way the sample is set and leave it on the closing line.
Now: **42.5** km/h
